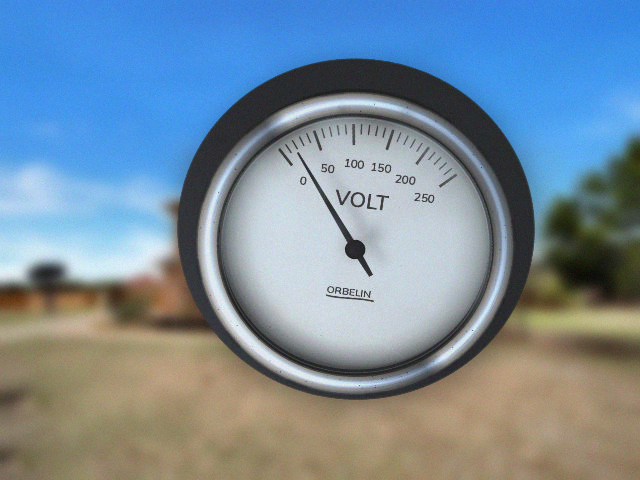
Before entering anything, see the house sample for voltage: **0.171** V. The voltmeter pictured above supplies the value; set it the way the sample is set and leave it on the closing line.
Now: **20** V
